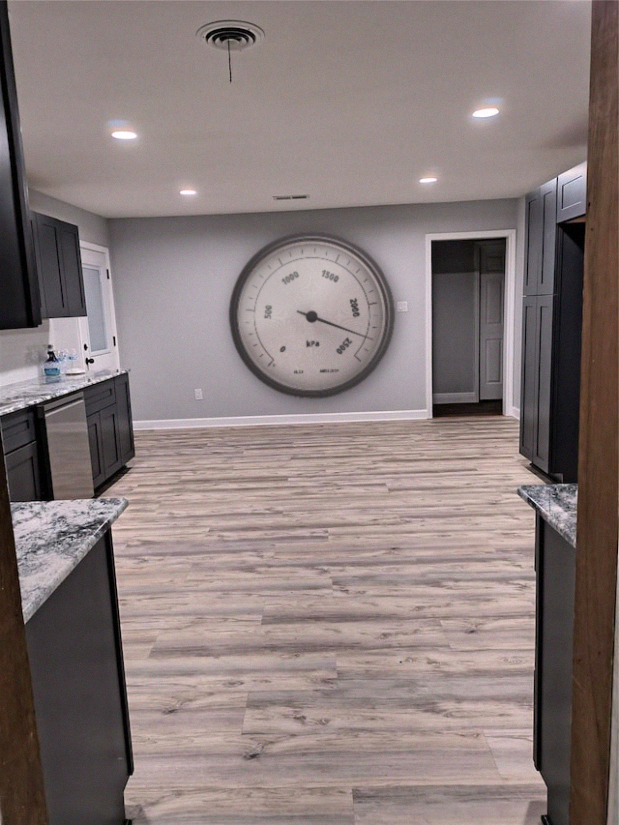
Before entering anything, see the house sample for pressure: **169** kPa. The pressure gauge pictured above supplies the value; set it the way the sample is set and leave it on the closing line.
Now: **2300** kPa
